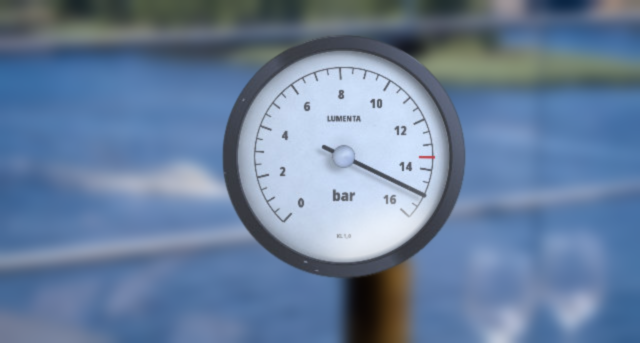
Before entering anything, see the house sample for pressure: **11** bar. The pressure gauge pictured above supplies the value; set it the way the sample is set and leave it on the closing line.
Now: **15** bar
